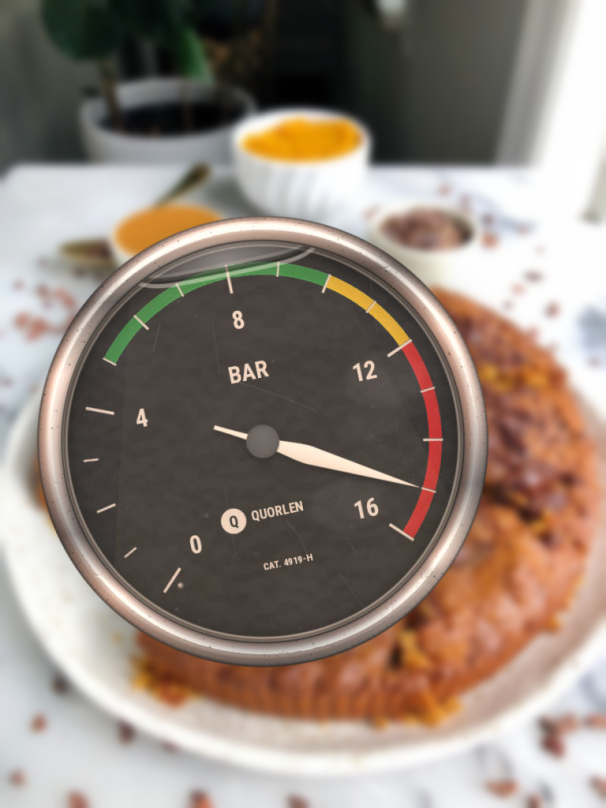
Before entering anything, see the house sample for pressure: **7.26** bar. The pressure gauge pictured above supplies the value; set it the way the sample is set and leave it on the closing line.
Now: **15** bar
